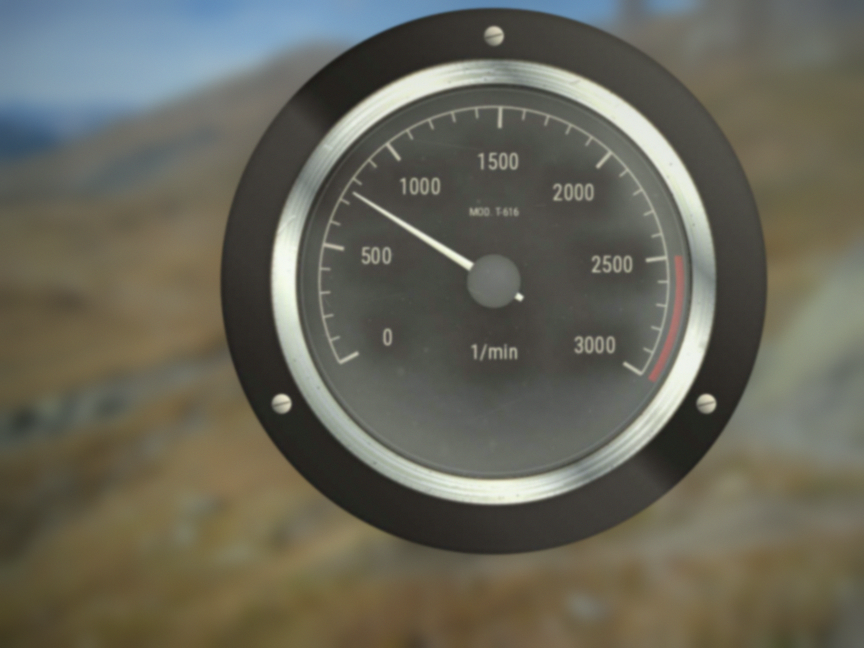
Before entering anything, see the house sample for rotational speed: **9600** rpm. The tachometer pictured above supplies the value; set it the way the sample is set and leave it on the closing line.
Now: **750** rpm
